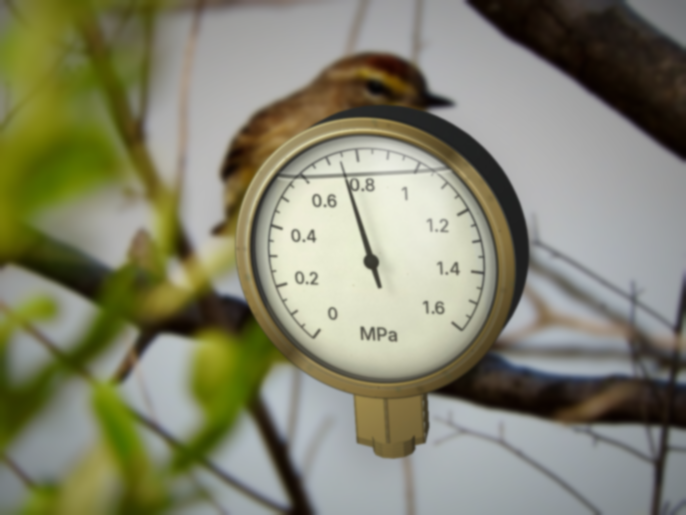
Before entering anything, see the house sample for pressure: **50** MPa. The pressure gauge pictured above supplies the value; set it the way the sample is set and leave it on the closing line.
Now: **0.75** MPa
